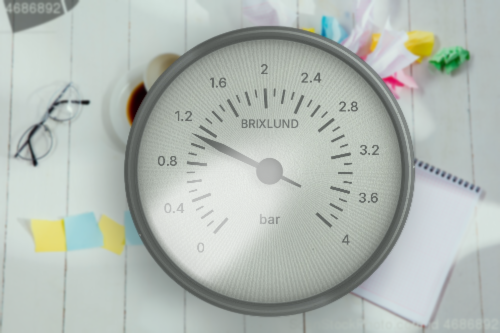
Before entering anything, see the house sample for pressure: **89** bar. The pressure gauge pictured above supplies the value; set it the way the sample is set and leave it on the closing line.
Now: **1.1** bar
